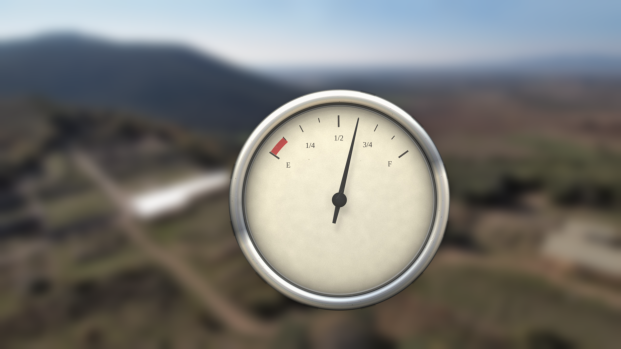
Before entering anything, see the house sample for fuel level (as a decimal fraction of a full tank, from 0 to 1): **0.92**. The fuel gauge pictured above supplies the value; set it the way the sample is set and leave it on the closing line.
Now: **0.625**
